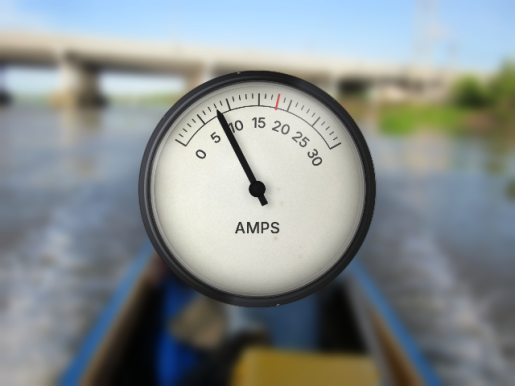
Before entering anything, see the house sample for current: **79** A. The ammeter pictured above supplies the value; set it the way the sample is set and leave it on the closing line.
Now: **8** A
